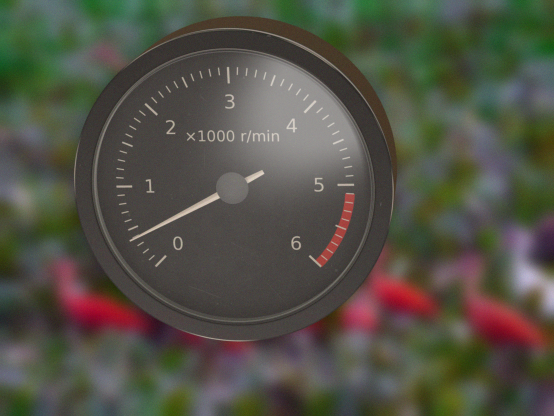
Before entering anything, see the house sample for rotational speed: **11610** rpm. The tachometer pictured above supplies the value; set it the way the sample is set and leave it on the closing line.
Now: **400** rpm
